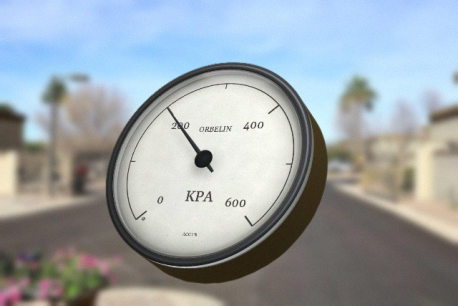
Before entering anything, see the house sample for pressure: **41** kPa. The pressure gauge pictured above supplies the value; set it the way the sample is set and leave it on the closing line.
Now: **200** kPa
